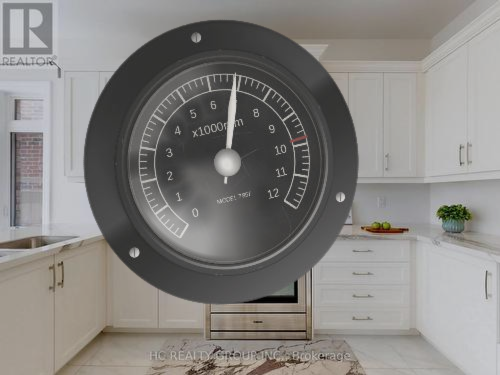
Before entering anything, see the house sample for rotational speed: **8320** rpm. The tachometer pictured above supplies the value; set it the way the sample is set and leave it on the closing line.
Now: **6800** rpm
